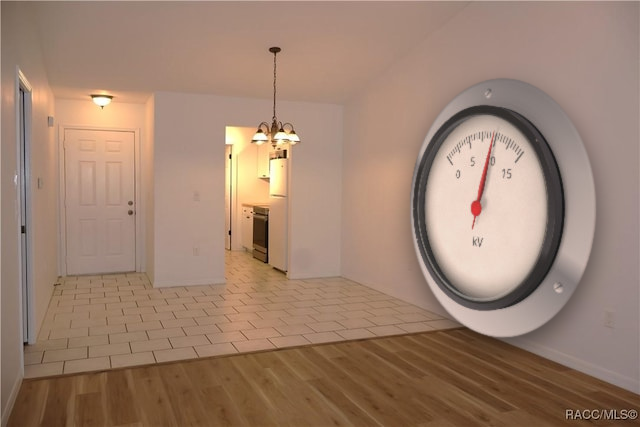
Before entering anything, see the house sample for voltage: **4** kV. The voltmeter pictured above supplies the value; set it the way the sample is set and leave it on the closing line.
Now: **10** kV
